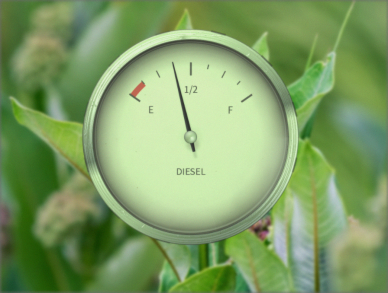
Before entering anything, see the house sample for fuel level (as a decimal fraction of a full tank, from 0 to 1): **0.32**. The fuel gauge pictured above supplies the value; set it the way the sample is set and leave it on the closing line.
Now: **0.375**
